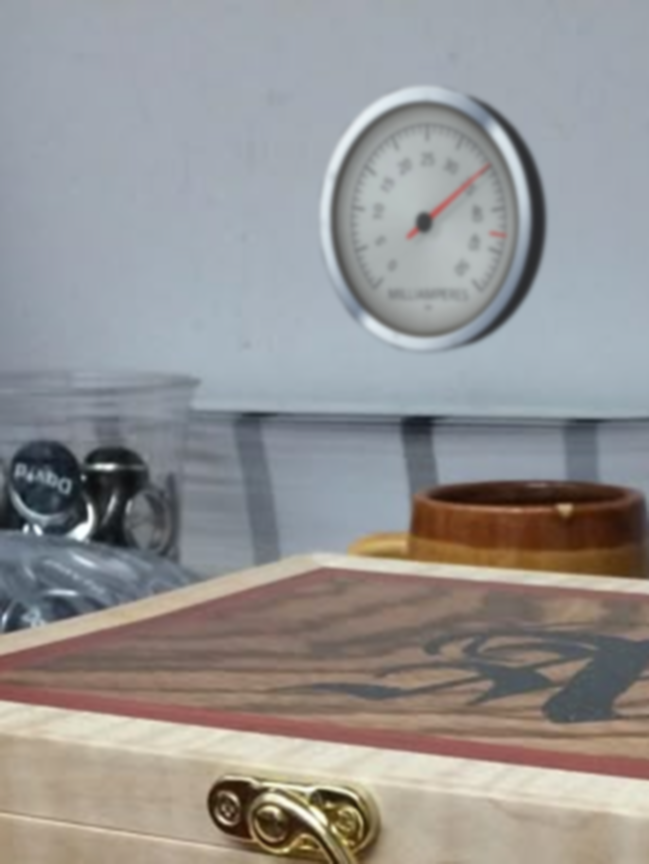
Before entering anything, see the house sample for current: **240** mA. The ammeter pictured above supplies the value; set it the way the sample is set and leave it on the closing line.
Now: **35** mA
